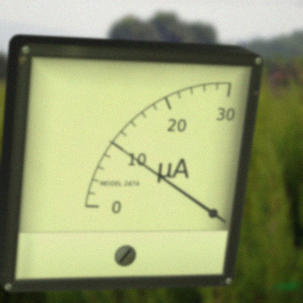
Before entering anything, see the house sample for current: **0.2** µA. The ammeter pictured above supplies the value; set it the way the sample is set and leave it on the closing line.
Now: **10** µA
